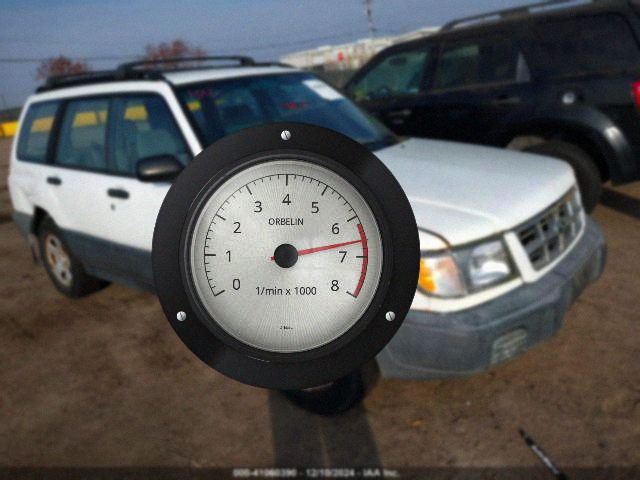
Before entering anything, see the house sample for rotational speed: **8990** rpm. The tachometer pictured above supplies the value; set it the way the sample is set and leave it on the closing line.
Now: **6600** rpm
